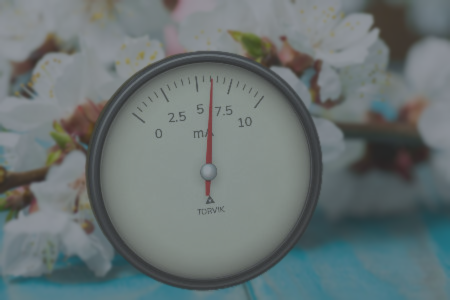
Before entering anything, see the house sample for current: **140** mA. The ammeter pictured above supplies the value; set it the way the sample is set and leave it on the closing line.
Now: **6** mA
